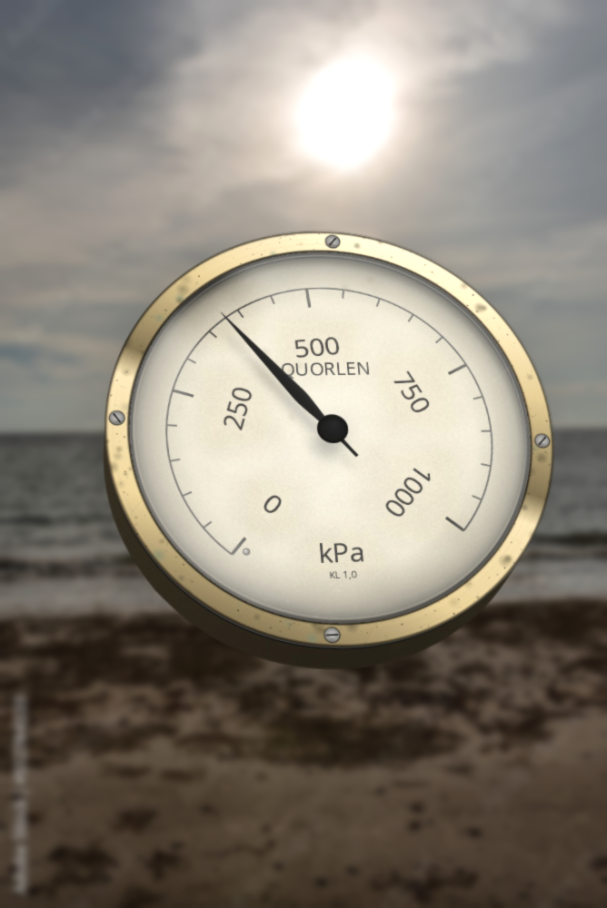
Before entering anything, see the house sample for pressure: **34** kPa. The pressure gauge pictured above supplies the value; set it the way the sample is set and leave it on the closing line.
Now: **375** kPa
